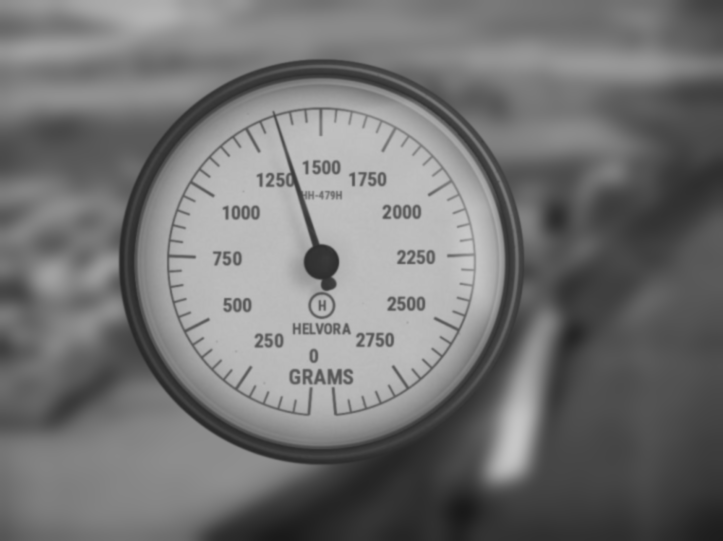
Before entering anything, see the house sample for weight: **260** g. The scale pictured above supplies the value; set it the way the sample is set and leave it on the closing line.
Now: **1350** g
